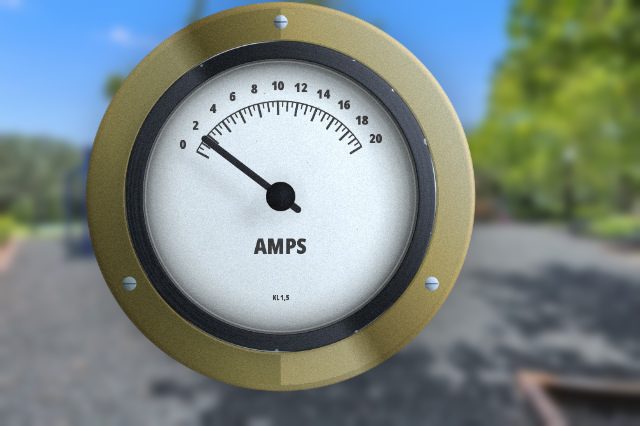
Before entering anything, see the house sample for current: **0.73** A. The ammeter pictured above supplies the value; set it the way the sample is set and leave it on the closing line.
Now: **1.5** A
